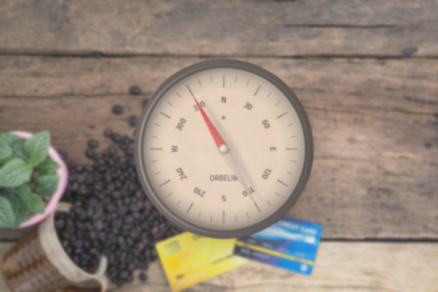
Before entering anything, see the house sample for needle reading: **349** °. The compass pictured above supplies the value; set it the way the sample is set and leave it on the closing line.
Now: **330** °
